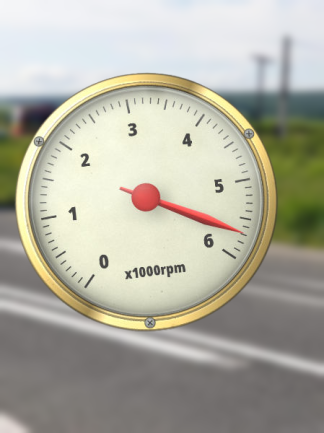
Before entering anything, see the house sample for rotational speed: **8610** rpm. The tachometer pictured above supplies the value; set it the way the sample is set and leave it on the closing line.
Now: **5700** rpm
